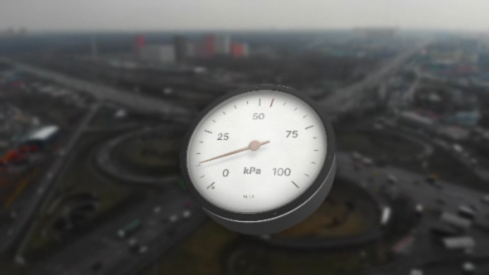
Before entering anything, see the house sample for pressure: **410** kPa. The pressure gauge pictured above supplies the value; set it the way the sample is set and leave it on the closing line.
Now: **10** kPa
